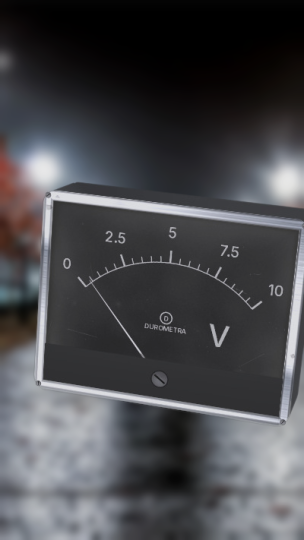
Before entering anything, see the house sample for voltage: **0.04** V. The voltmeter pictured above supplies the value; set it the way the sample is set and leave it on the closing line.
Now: **0.5** V
